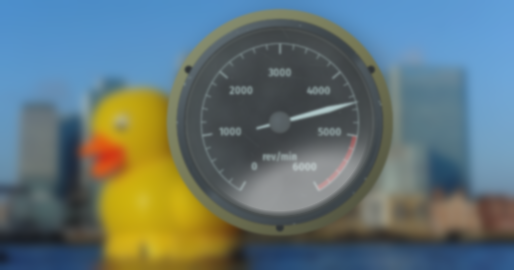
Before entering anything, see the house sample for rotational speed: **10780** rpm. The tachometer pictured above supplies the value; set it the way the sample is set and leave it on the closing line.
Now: **4500** rpm
